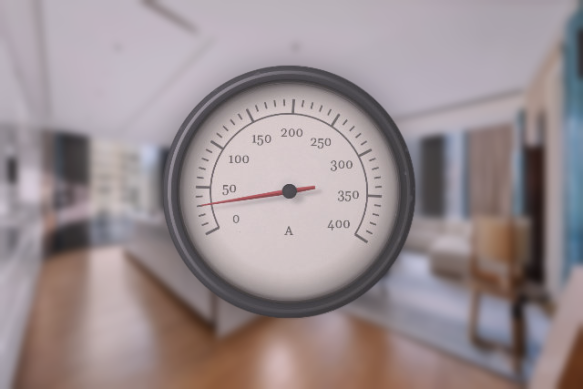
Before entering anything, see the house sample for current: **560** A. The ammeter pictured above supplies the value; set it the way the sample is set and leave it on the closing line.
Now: **30** A
